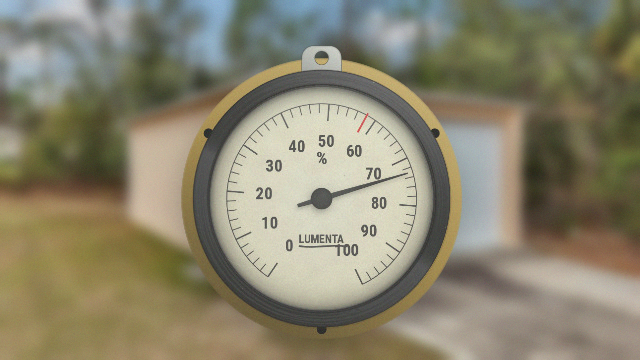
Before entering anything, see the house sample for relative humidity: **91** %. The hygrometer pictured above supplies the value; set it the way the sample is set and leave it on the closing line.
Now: **73** %
